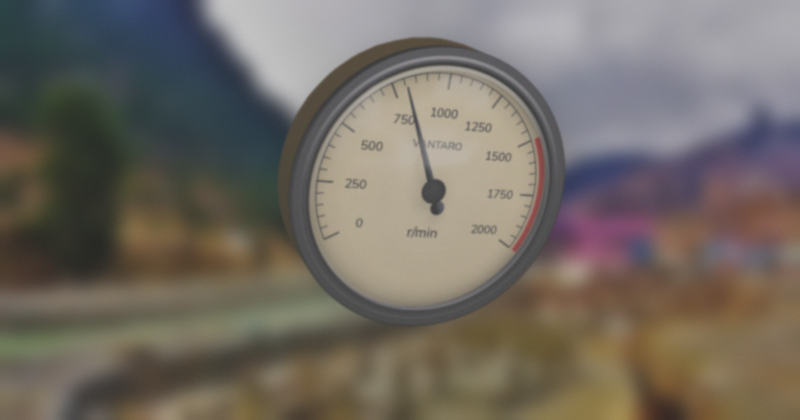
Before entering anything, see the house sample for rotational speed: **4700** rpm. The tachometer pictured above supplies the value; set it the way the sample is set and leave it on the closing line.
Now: **800** rpm
